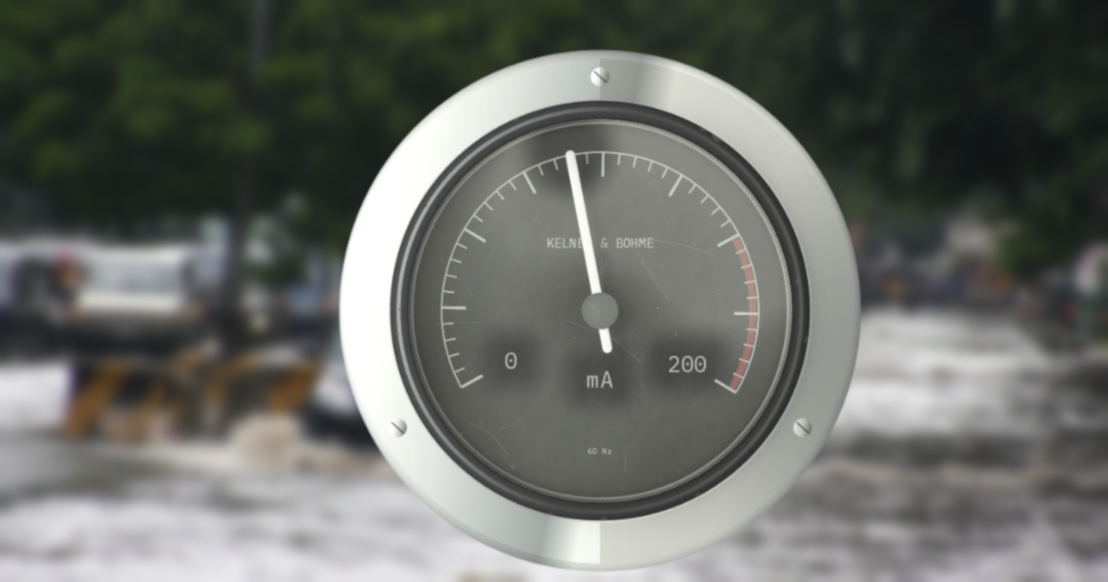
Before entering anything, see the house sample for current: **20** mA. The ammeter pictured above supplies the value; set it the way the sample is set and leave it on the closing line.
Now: **90** mA
